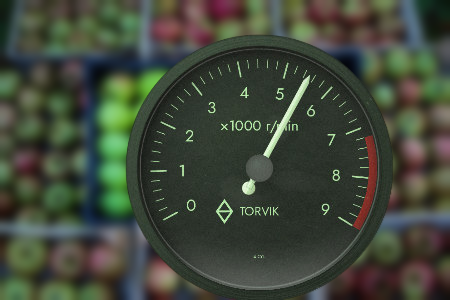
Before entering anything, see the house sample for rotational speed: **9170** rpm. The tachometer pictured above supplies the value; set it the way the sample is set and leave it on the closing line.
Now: **5500** rpm
